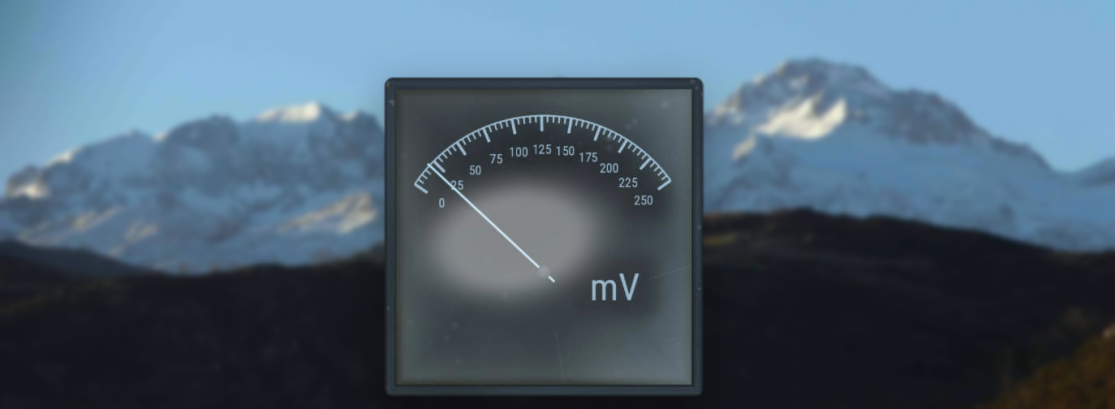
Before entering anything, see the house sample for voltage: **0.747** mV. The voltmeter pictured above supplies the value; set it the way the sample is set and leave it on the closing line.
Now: **20** mV
